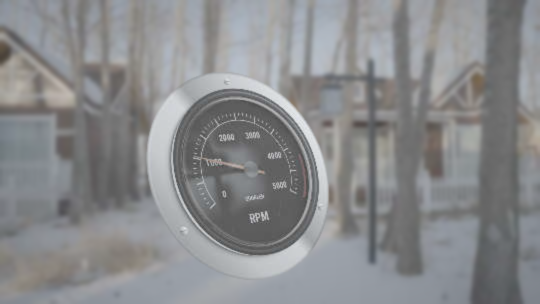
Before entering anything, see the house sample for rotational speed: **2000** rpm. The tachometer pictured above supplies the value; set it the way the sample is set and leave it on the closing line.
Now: **1000** rpm
